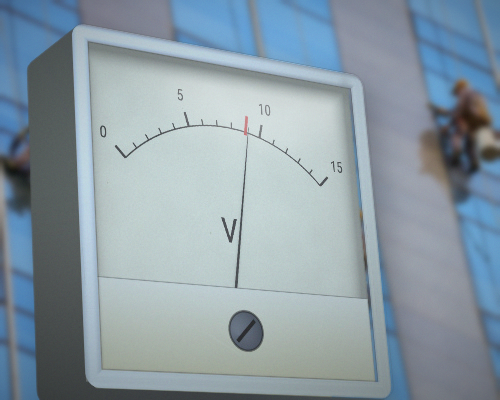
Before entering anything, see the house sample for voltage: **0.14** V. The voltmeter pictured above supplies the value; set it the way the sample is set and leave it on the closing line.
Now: **9** V
